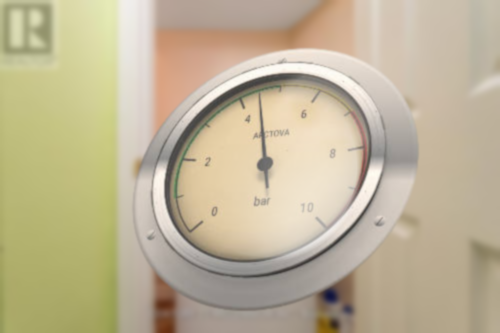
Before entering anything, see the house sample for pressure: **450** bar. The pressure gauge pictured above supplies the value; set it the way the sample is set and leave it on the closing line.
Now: **4.5** bar
